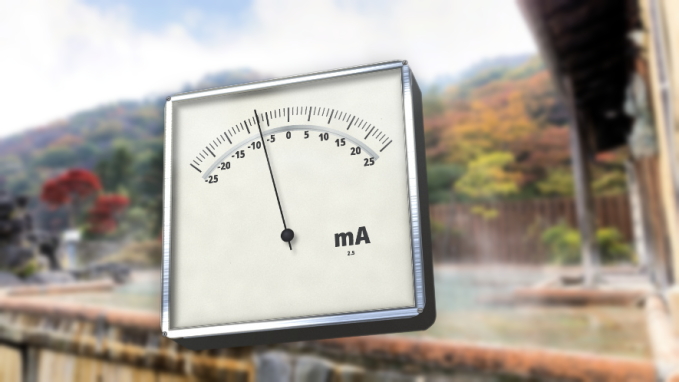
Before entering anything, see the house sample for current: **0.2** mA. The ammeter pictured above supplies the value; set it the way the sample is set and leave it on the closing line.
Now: **-7** mA
